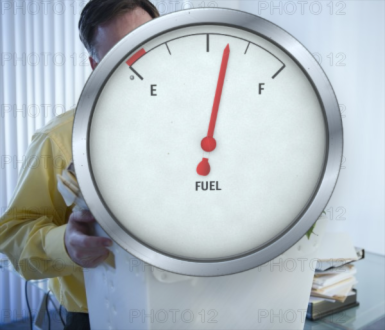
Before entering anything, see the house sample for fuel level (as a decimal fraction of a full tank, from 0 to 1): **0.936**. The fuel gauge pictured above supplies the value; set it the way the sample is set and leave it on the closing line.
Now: **0.625**
